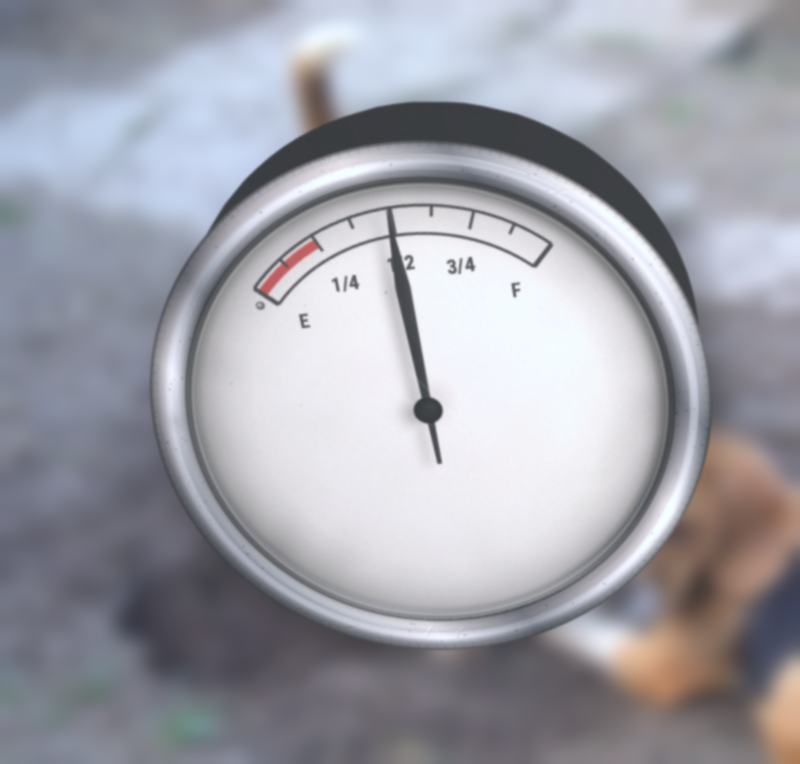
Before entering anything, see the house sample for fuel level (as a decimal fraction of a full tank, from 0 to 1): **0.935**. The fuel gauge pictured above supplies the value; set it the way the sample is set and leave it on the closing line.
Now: **0.5**
